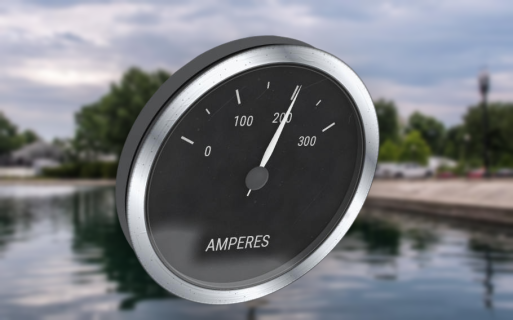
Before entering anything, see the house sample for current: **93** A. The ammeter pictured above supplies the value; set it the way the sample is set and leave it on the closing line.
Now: **200** A
